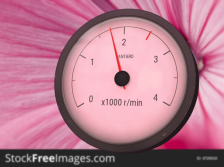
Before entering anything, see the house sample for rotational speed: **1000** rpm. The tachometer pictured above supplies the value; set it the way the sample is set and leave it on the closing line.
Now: **1750** rpm
